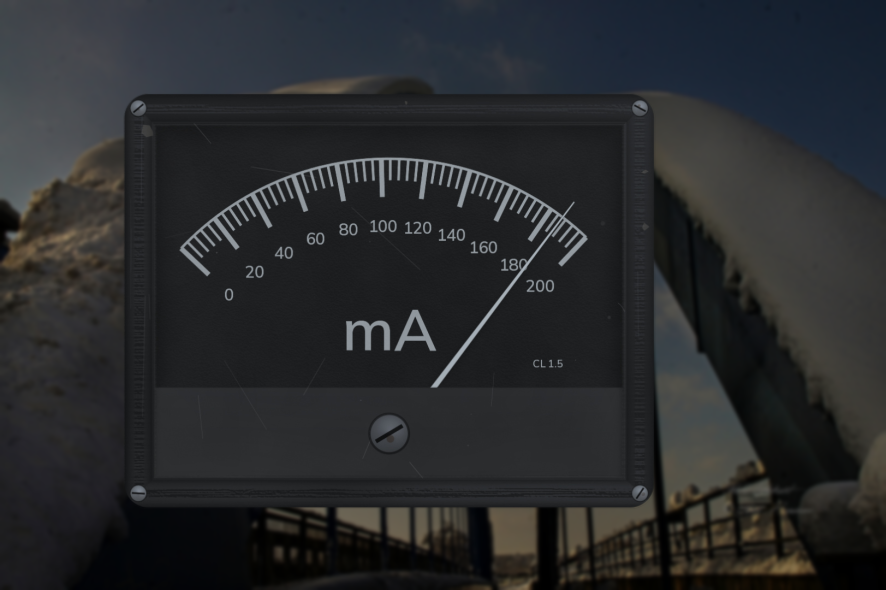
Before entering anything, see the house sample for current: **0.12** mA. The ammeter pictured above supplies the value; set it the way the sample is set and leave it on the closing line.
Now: **186** mA
